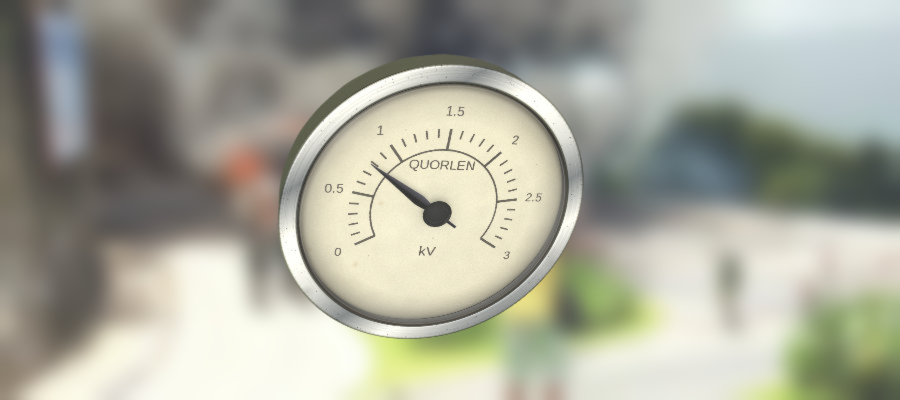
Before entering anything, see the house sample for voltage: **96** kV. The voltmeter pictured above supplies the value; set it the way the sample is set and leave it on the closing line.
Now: **0.8** kV
